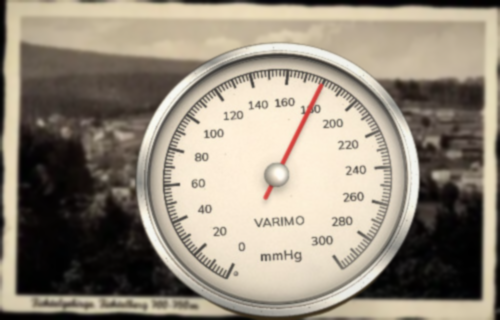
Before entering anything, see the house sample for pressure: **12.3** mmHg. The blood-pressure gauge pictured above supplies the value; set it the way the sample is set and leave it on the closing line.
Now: **180** mmHg
